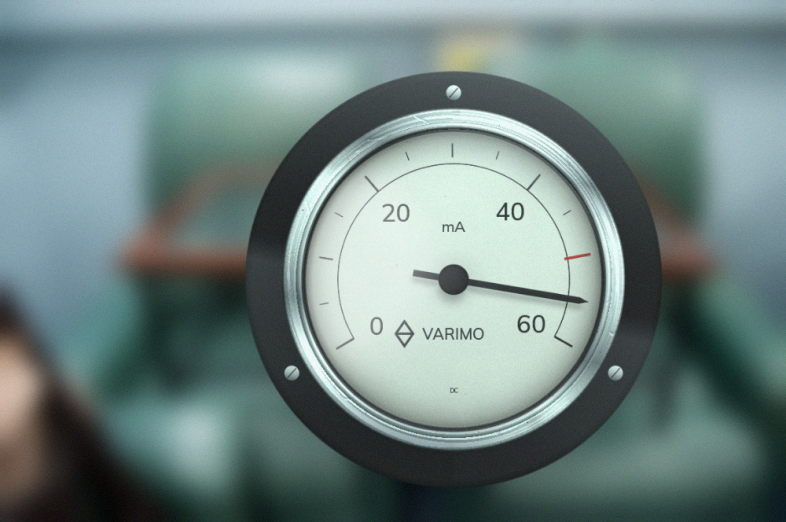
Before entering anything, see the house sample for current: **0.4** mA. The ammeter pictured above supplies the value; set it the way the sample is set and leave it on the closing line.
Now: **55** mA
